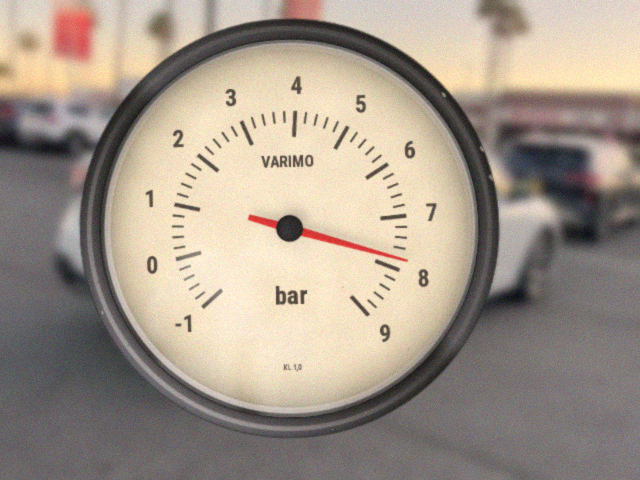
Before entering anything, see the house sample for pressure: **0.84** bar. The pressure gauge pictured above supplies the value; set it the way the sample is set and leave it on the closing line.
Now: **7.8** bar
